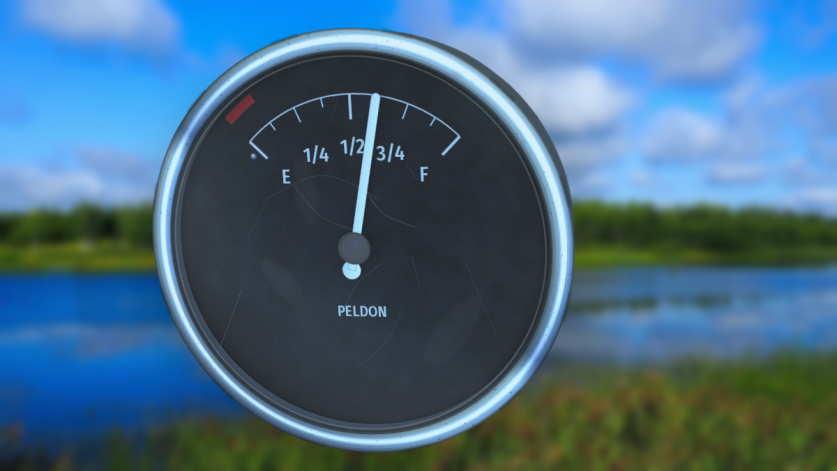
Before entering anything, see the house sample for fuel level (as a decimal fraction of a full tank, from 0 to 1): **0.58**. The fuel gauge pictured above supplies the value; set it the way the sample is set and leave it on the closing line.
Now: **0.625**
